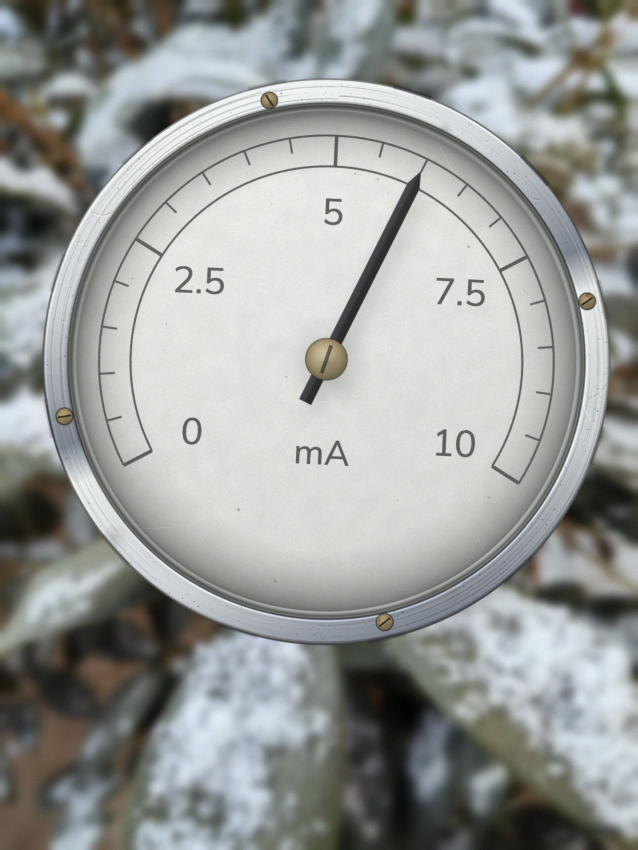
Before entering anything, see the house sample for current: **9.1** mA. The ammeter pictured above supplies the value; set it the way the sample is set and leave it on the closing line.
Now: **6** mA
